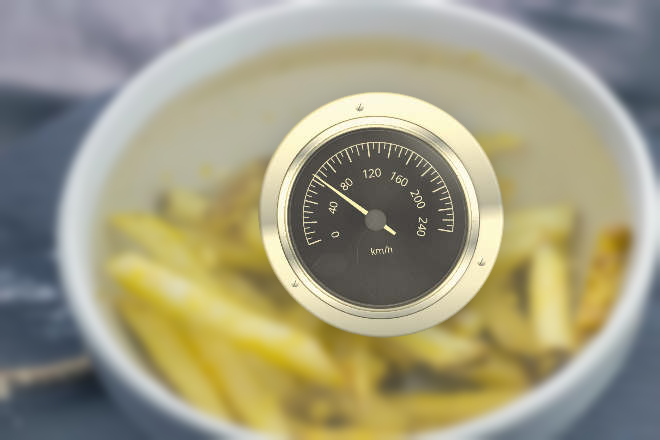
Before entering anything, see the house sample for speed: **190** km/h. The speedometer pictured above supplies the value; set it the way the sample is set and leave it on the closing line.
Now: **65** km/h
